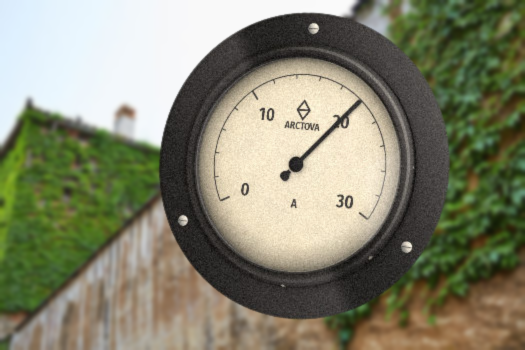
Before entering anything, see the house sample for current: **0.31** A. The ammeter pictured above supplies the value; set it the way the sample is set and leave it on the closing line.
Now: **20** A
